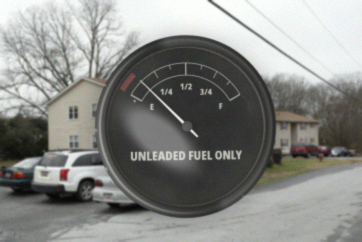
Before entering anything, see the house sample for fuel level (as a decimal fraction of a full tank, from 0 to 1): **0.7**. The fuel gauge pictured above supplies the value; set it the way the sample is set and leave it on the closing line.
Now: **0.125**
